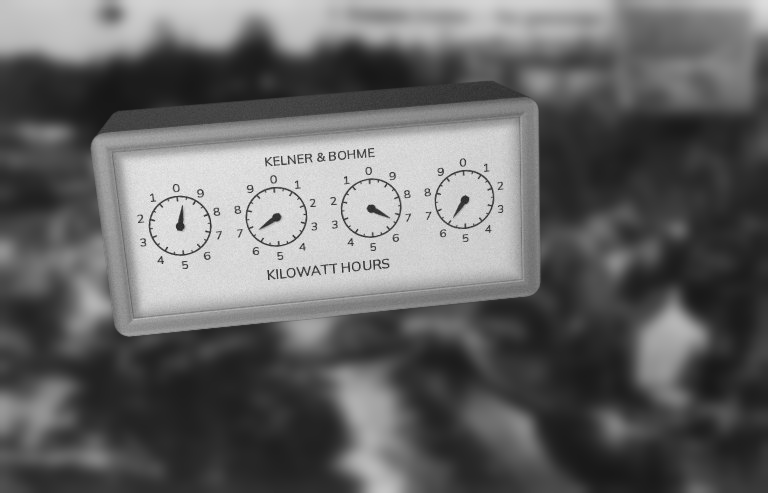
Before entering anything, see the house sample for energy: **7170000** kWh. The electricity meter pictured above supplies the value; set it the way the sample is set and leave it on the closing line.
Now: **9666** kWh
